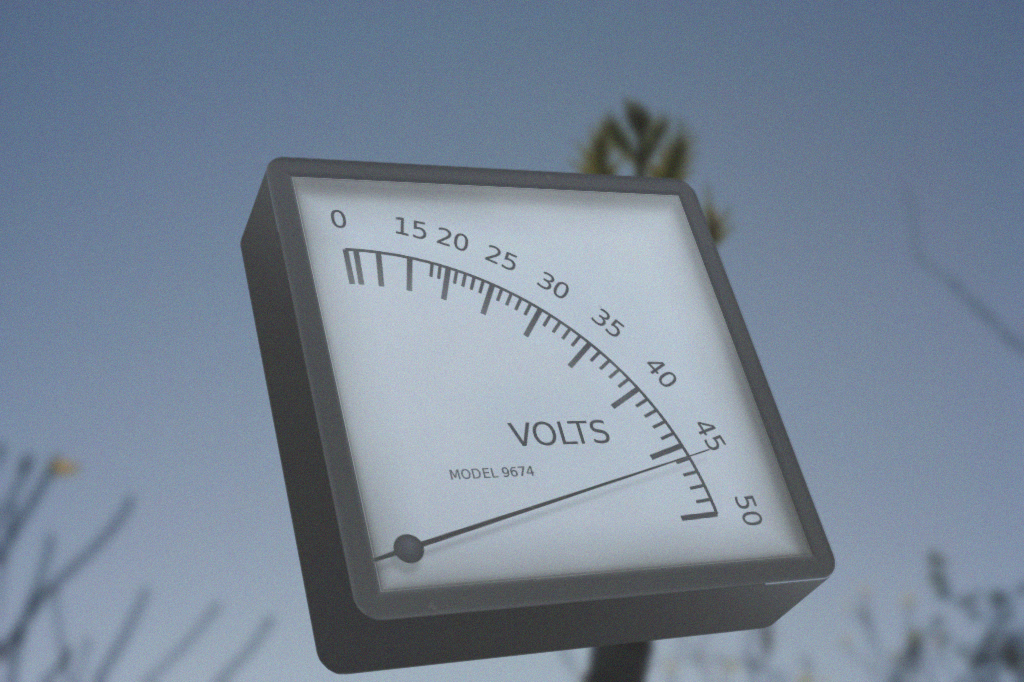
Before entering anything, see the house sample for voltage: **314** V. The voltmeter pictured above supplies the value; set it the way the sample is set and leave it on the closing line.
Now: **46** V
